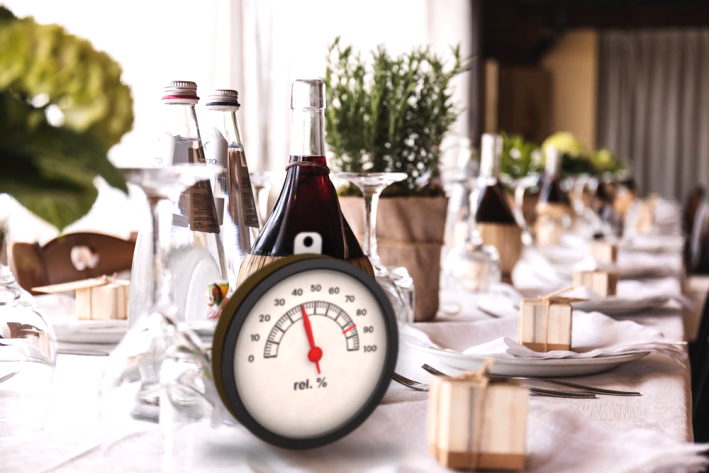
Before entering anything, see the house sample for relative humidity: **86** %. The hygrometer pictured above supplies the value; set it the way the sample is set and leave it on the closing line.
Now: **40** %
